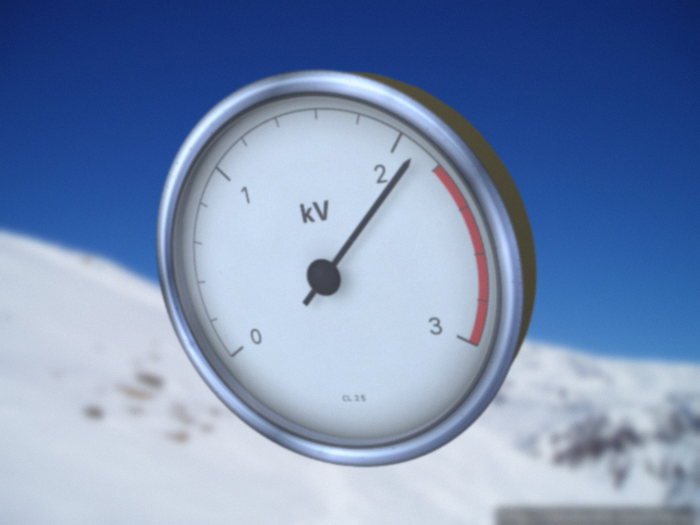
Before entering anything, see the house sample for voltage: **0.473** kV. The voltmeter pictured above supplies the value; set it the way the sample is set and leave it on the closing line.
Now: **2.1** kV
